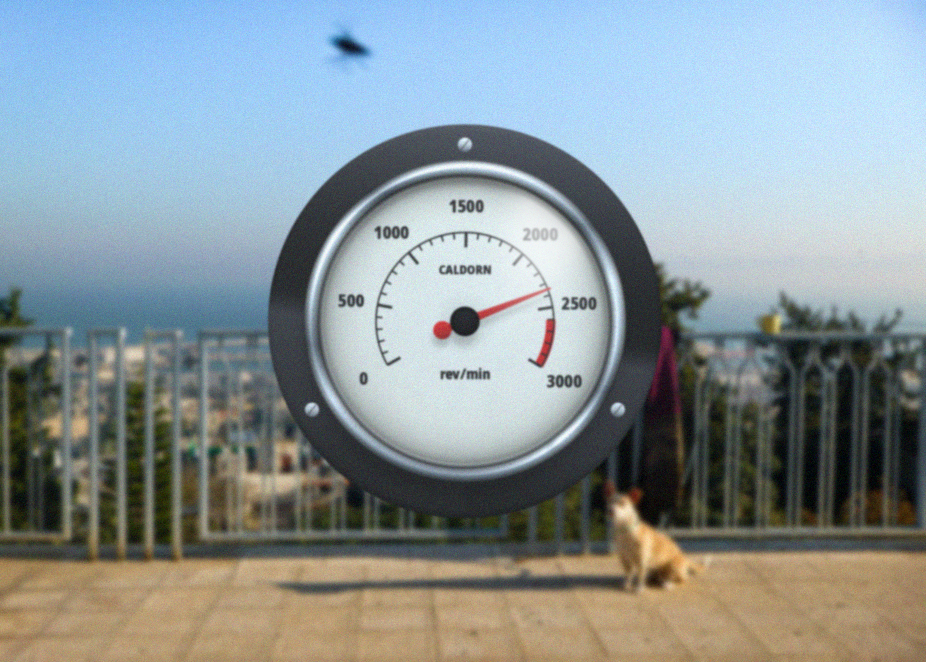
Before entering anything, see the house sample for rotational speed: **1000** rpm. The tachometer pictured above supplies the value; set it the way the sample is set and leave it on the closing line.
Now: **2350** rpm
